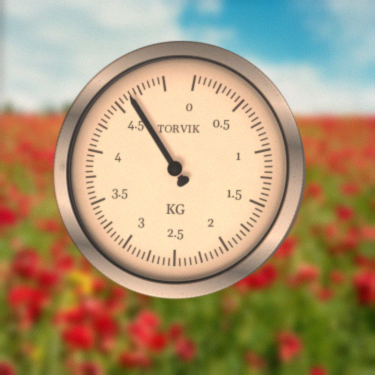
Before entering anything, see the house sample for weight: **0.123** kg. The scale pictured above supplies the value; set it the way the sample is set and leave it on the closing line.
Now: **4.65** kg
